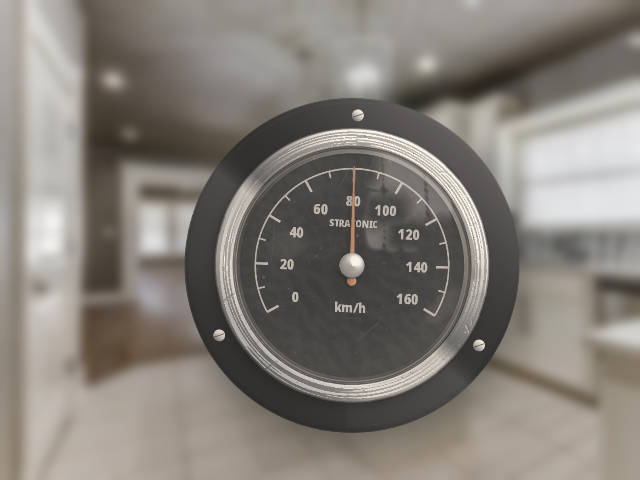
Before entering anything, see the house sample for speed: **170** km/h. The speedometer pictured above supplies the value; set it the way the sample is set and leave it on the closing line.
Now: **80** km/h
